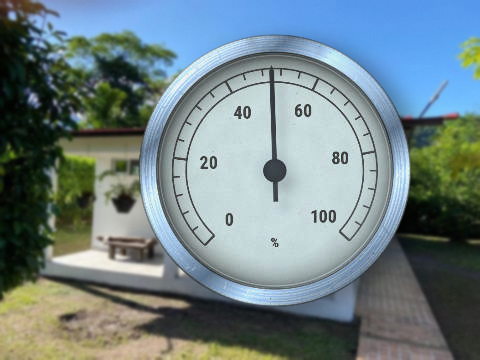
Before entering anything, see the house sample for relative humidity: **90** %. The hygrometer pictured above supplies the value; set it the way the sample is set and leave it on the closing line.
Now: **50** %
